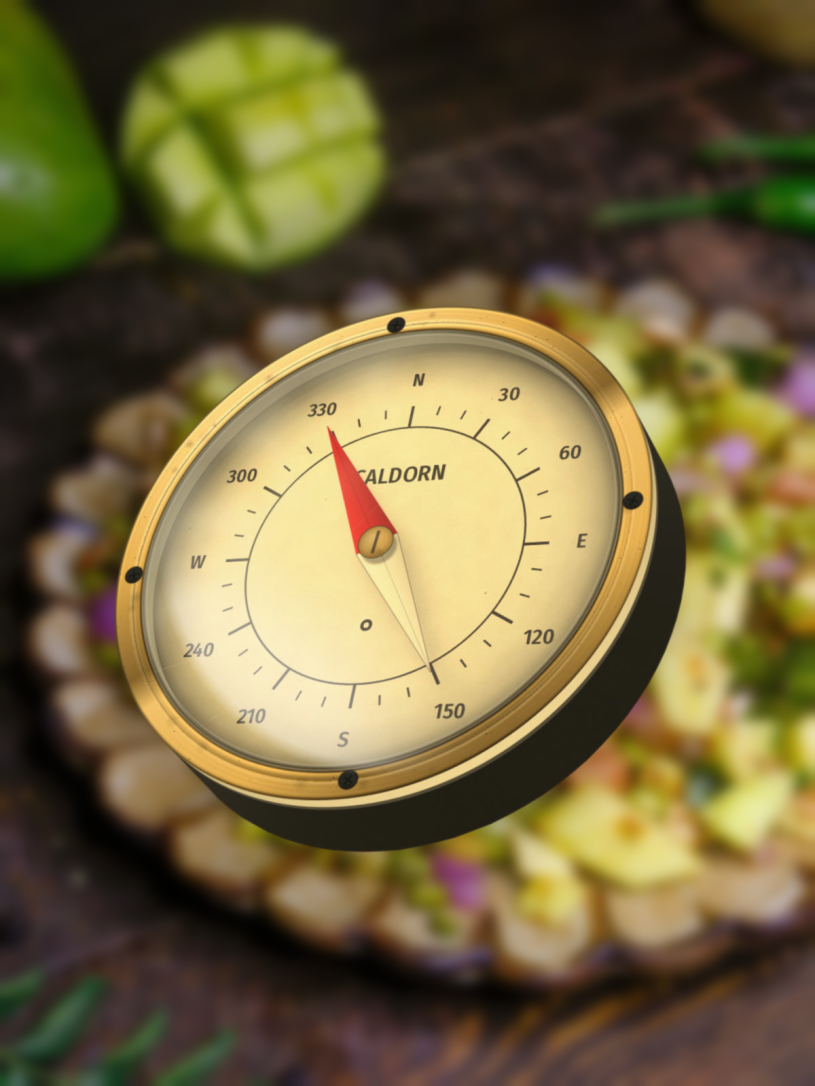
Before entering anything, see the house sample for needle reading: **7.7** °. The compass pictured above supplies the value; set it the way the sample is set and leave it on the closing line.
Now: **330** °
